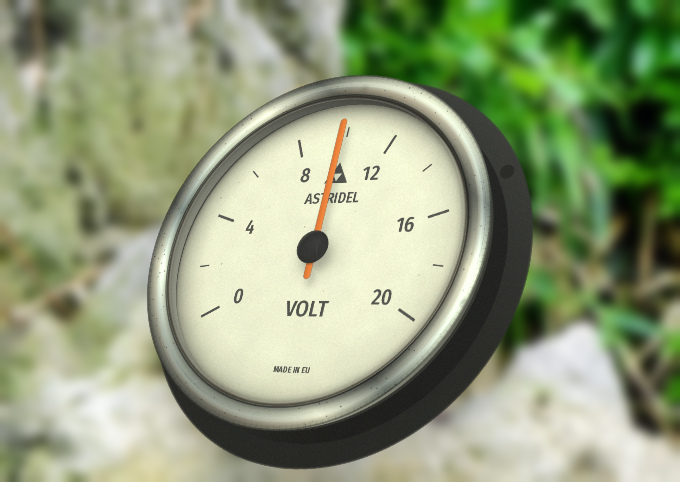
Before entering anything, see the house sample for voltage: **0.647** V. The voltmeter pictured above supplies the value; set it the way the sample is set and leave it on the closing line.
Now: **10** V
